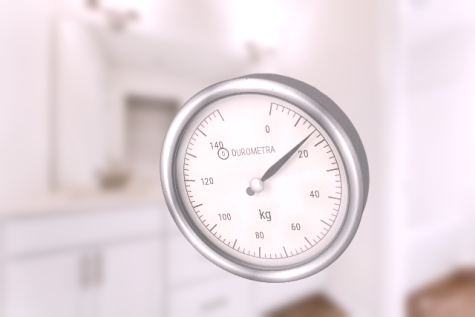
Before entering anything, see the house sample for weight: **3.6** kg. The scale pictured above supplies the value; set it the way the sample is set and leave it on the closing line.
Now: **16** kg
